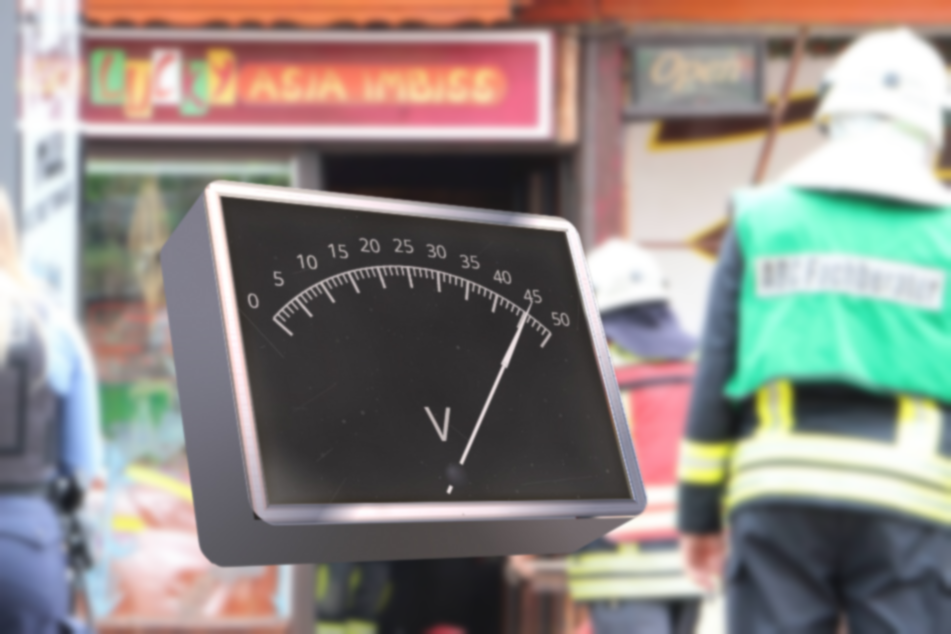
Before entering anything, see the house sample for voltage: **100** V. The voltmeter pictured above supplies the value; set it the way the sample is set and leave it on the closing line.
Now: **45** V
